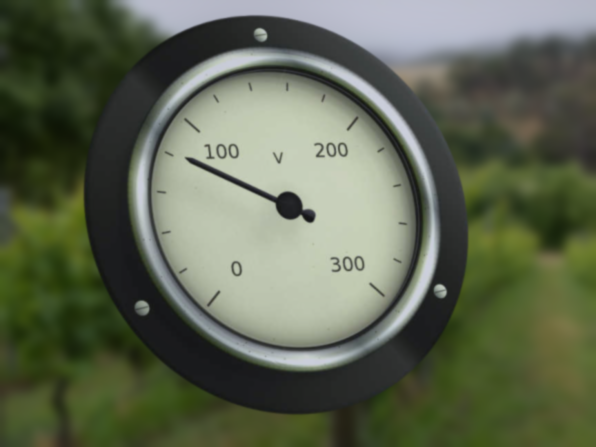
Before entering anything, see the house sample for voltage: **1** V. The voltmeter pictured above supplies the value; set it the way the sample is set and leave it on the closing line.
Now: **80** V
